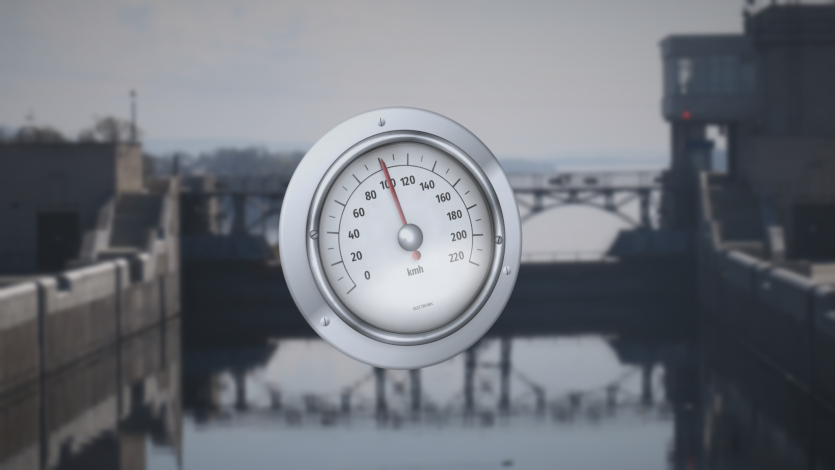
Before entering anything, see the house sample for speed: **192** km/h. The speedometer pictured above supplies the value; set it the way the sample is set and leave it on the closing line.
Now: **100** km/h
